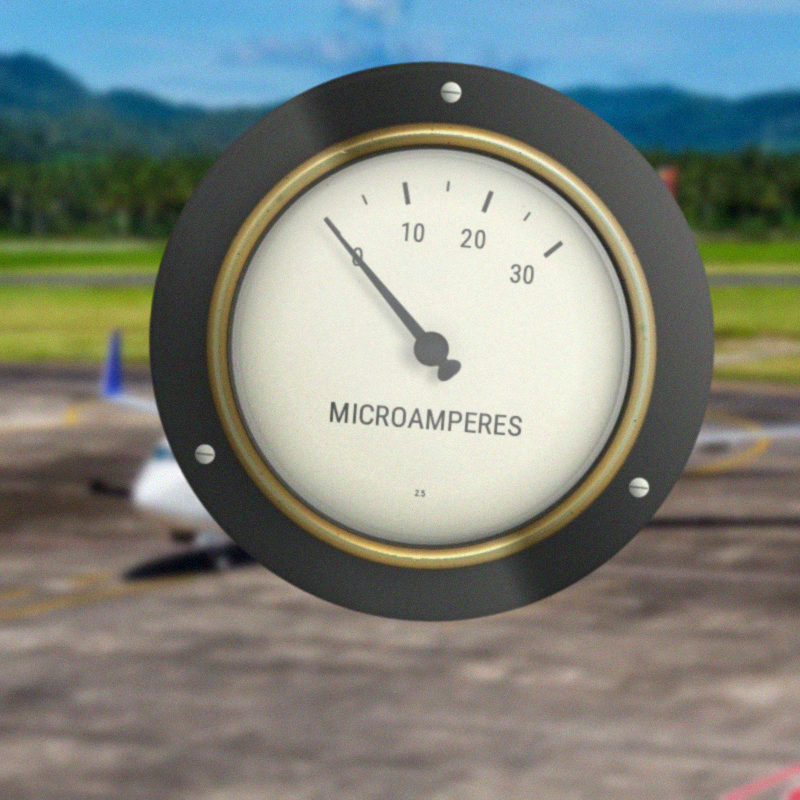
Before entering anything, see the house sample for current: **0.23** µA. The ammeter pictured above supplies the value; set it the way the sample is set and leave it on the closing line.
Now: **0** µA
